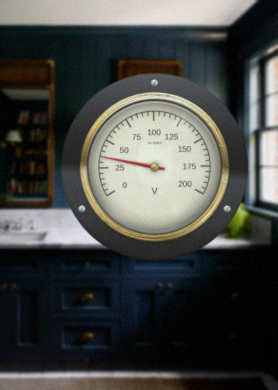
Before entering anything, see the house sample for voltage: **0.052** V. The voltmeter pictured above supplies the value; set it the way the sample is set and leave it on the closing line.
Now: **35** V
